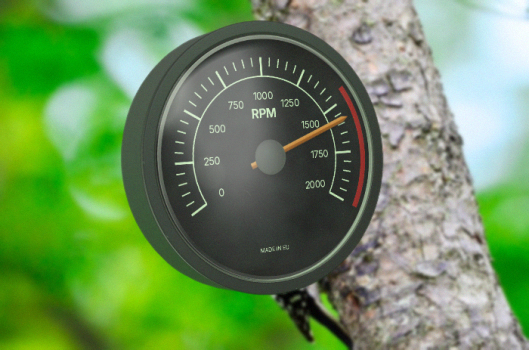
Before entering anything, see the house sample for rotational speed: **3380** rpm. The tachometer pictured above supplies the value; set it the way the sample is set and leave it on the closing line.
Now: **1575** rpm
